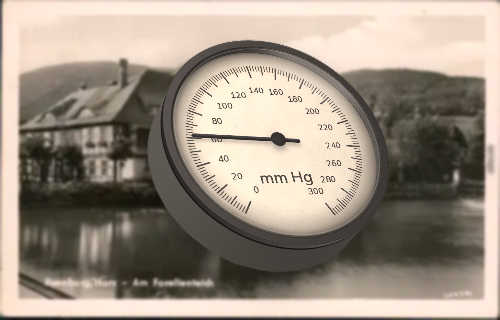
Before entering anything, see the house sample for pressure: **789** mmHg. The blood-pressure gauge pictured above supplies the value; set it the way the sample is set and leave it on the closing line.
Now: **60** mmHg
